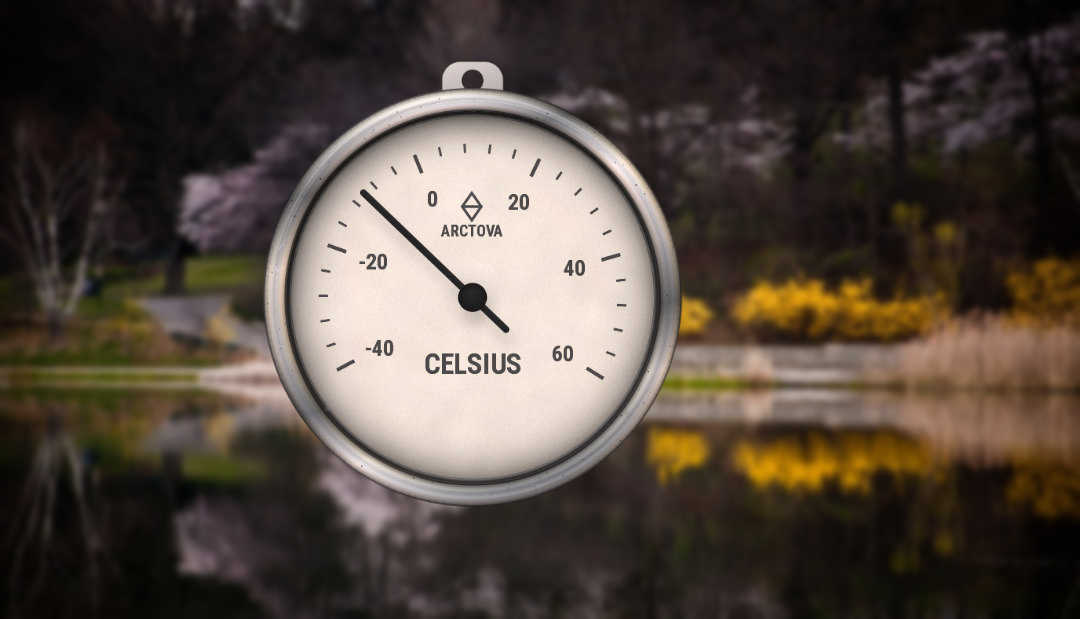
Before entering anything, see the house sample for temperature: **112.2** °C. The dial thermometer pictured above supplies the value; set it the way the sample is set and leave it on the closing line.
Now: **-10** °C
